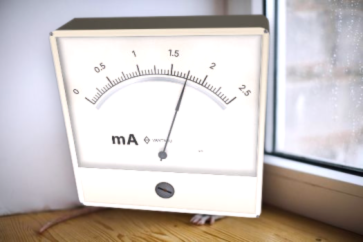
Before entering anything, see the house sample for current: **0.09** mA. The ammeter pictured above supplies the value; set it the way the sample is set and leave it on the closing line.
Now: **1.75** mA
